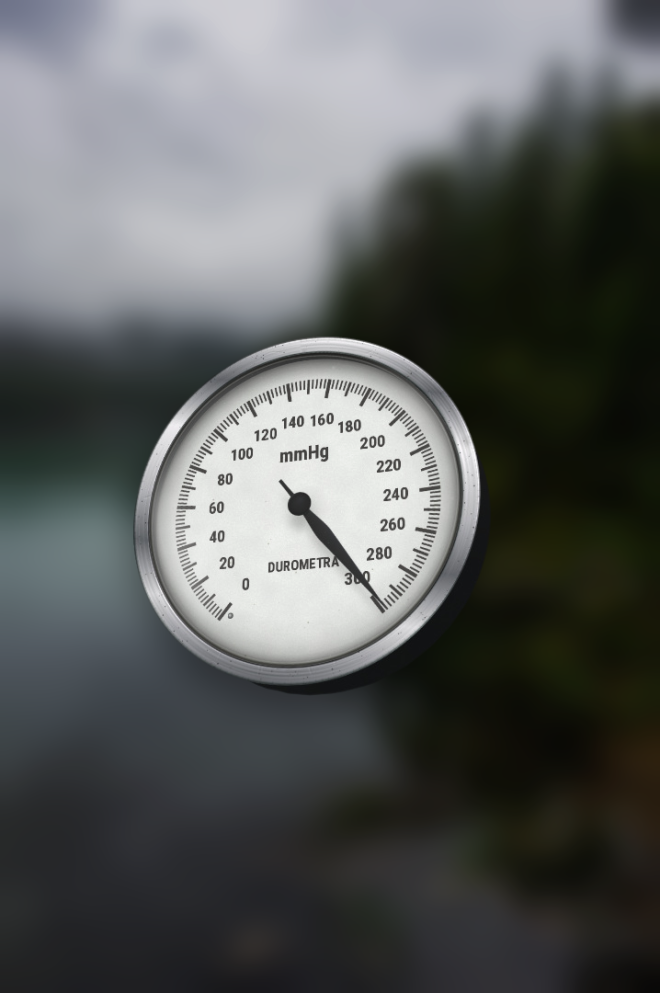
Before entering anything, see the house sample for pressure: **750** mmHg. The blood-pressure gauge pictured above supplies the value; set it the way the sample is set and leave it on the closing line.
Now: **298** mmHg
